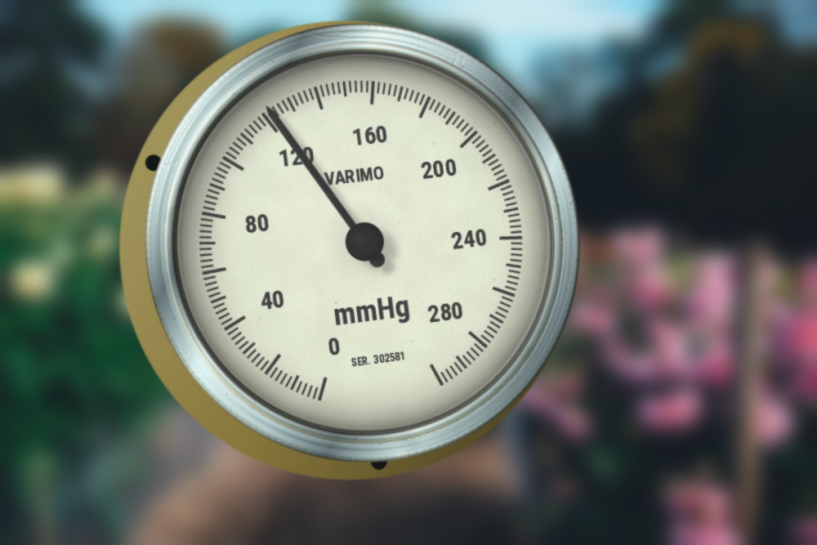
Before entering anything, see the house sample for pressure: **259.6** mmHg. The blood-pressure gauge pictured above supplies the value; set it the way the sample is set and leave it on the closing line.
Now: **122** mmHg
